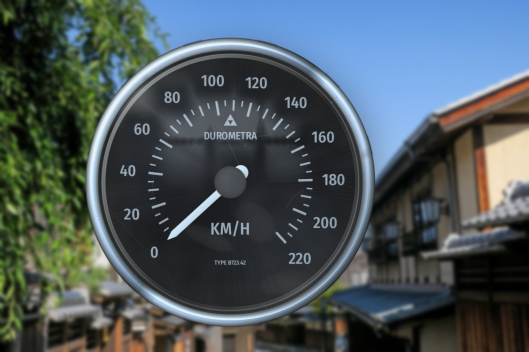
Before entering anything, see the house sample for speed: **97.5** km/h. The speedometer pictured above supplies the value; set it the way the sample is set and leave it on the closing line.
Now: **0** km/h
